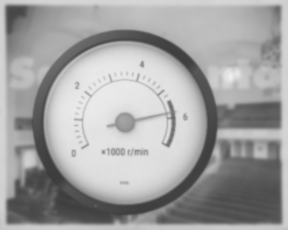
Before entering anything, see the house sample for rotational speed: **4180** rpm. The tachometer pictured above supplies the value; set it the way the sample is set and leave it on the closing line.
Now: **5800** rpm
